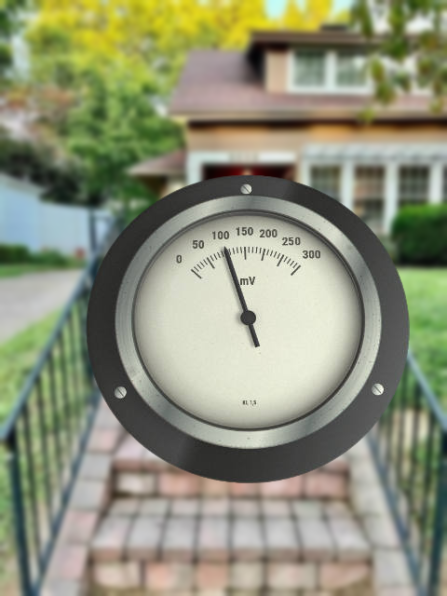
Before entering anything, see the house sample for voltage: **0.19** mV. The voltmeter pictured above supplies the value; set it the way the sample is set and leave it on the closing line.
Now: **100** mV
